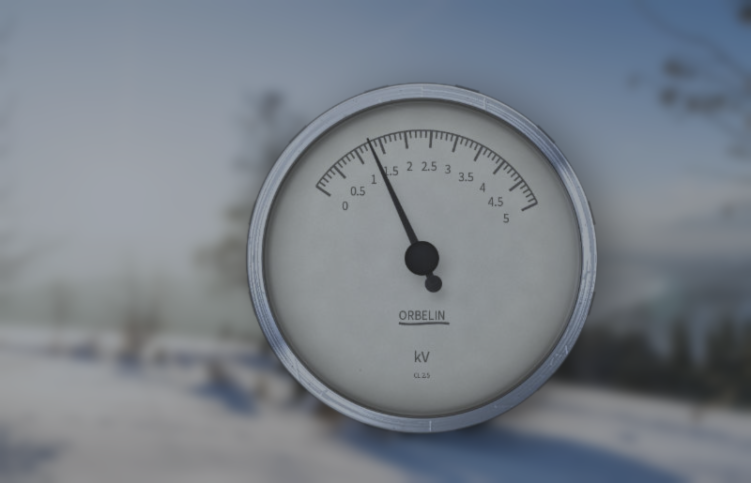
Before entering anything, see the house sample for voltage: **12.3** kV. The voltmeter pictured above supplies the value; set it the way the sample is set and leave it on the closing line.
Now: **1.3** kV
